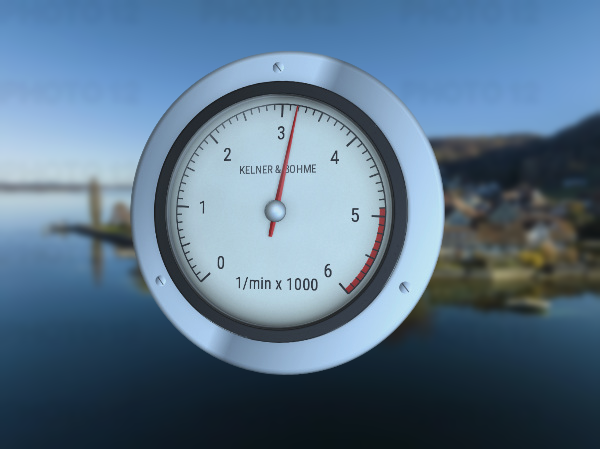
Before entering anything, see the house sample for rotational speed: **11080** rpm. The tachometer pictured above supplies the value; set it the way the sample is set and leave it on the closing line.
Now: **3200** rpm
